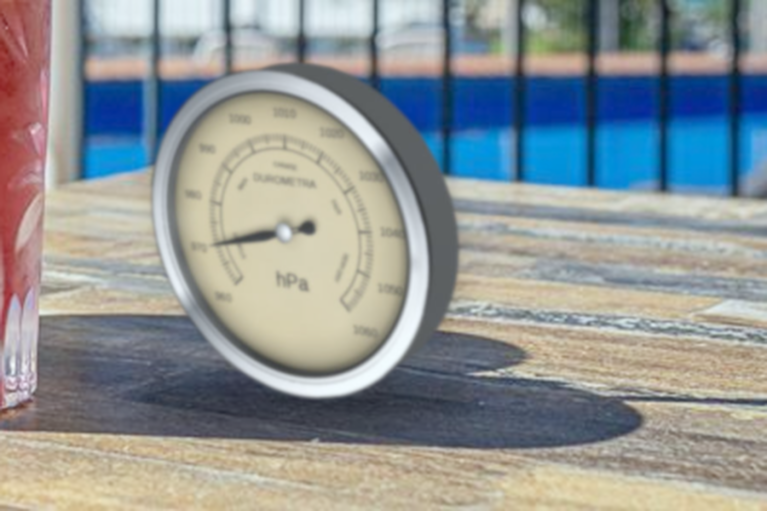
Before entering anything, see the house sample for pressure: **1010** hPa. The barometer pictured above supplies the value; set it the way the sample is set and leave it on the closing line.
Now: **970** hPa
